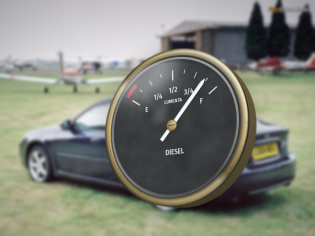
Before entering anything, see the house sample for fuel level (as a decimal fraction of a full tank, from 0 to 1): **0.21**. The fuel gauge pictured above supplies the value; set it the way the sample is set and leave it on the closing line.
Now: **0.875**
